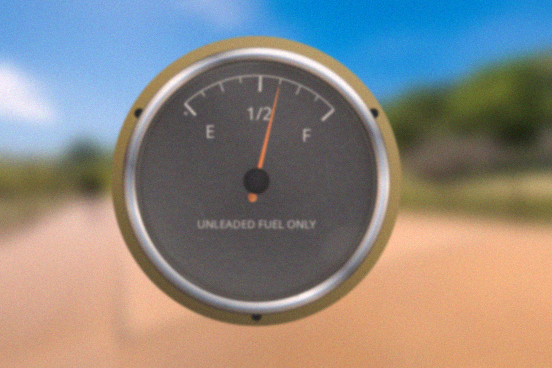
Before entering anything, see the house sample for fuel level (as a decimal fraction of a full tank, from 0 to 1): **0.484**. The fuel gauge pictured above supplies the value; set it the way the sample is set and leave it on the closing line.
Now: **0.625**
